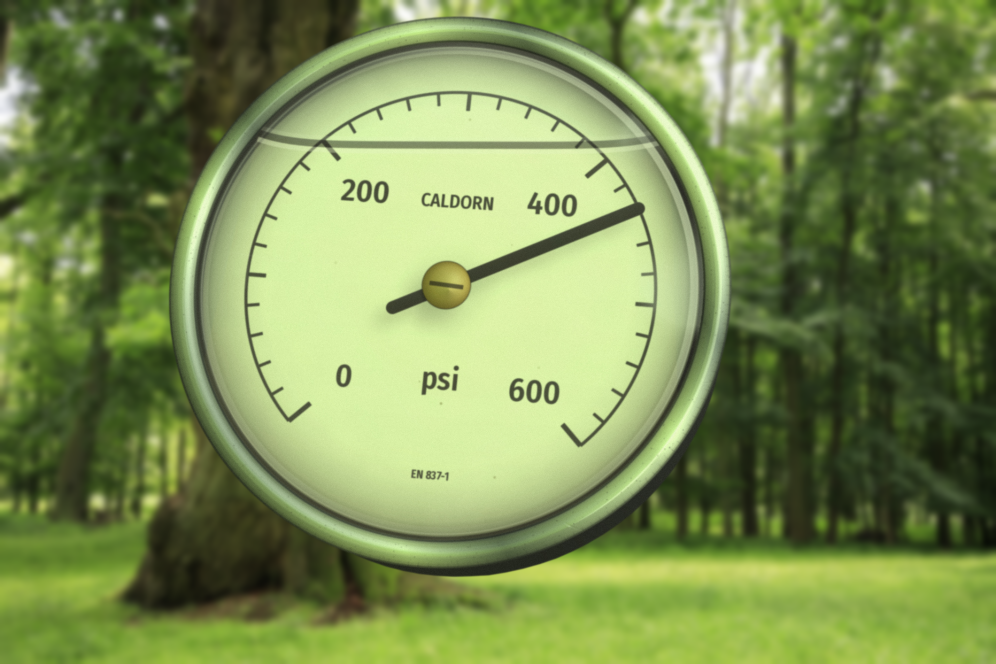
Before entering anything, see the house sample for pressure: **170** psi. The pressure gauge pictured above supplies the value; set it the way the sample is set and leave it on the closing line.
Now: **440** psi
